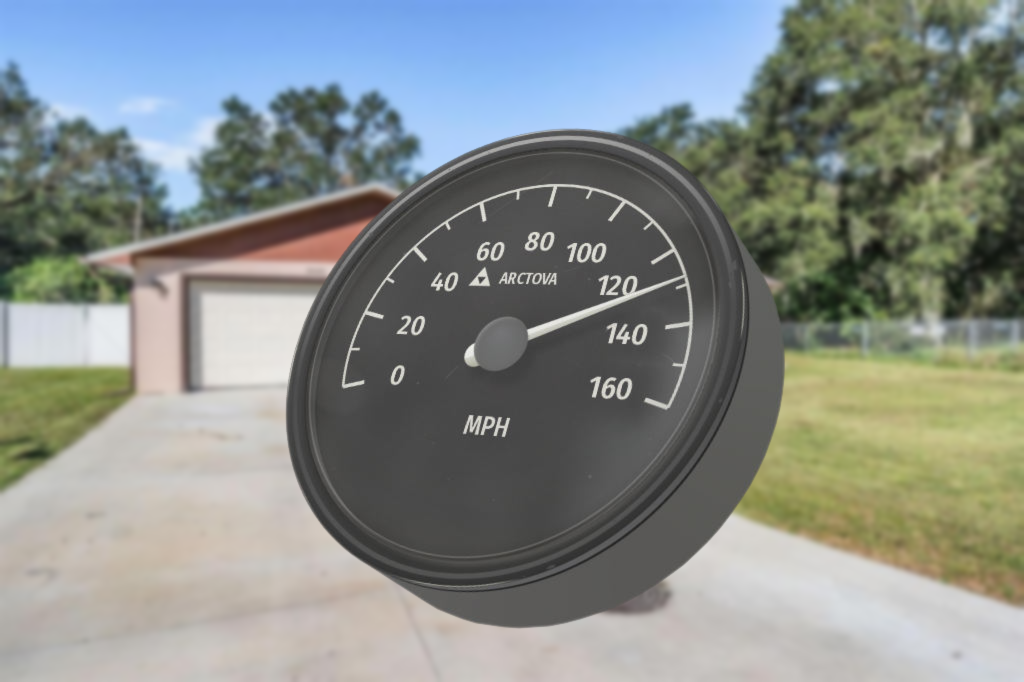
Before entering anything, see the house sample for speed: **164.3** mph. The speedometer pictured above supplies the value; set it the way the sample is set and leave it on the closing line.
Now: **130** mph
